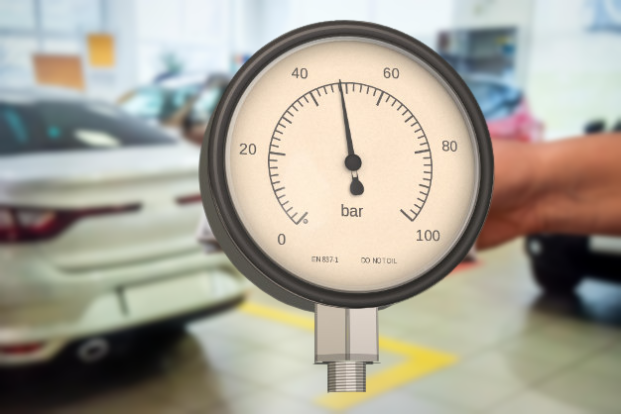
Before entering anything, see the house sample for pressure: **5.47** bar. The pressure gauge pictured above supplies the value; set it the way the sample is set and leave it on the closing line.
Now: **48** bar
